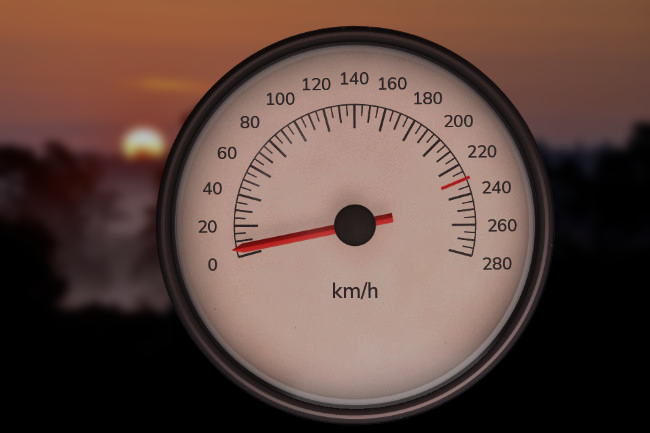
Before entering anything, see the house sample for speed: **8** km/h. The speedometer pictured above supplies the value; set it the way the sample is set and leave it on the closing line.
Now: **5** km/h
